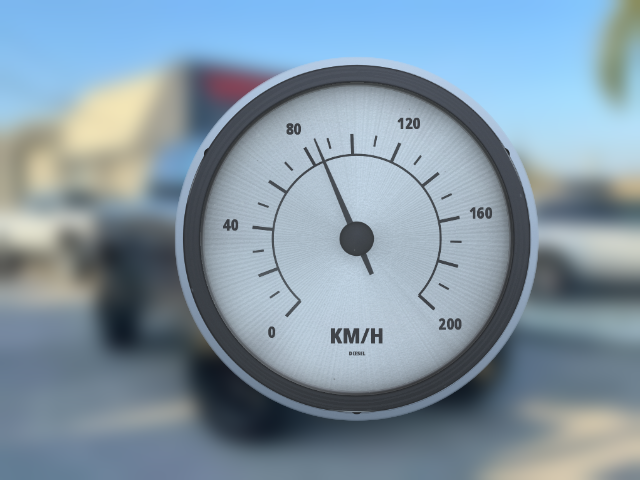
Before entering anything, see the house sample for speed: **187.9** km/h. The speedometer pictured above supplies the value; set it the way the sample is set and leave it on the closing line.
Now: **85** km/h
